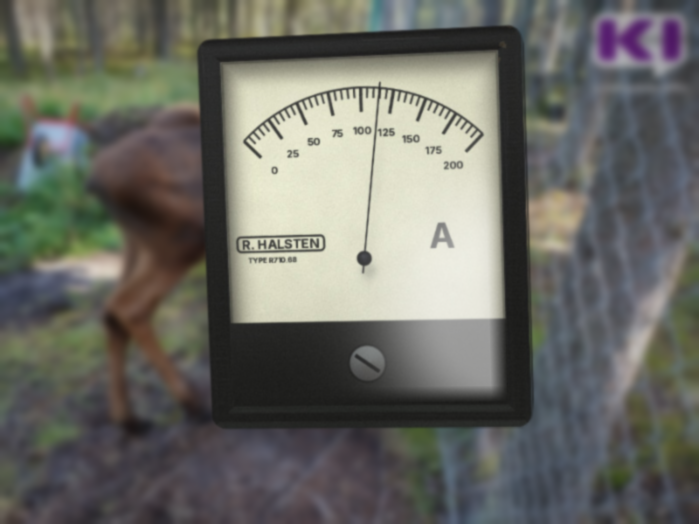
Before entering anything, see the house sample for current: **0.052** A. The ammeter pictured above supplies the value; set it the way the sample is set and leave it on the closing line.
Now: **115** A
